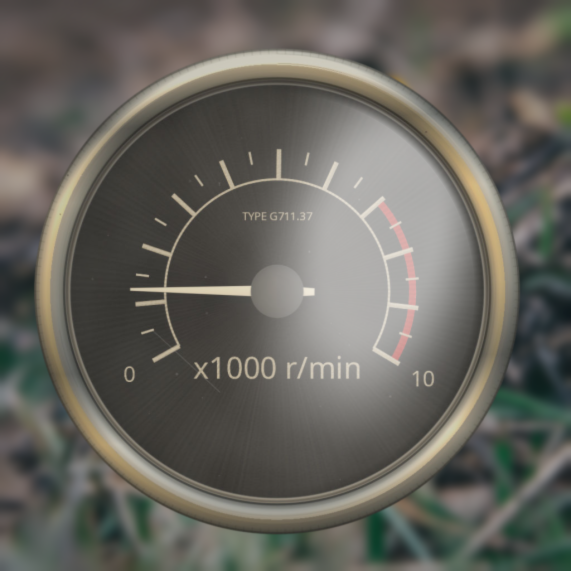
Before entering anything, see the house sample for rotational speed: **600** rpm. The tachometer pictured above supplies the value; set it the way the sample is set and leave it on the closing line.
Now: **1250** rpm
